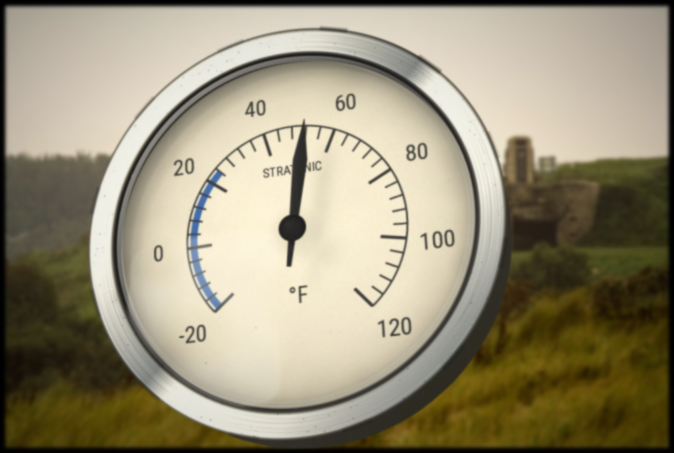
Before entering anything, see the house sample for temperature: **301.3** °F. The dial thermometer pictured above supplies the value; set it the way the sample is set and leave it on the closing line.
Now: **52** °F
